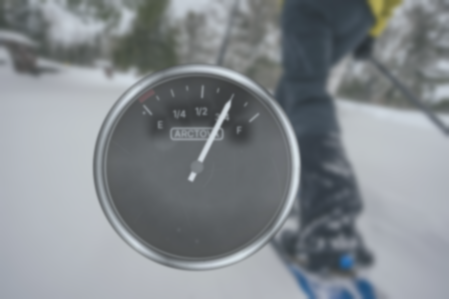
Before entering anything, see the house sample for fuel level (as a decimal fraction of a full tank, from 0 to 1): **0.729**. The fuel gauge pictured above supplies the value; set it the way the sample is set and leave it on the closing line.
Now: **0.75**
